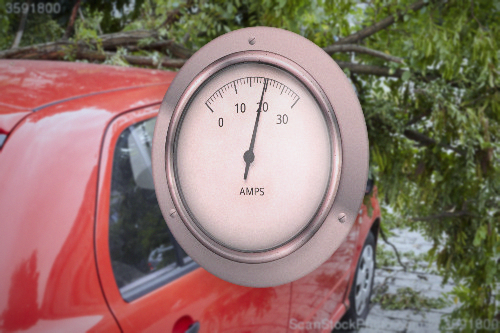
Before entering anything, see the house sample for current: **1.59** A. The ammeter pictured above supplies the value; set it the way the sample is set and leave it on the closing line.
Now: **20** A
